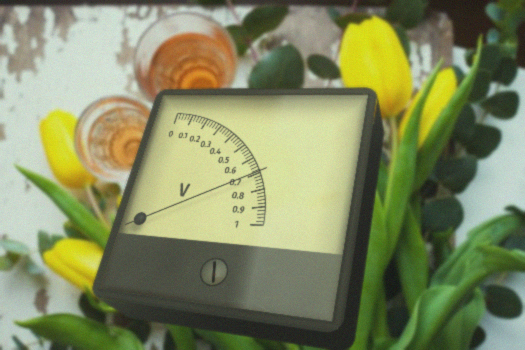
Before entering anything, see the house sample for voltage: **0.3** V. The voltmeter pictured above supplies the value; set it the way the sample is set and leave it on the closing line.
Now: **0.7** V
